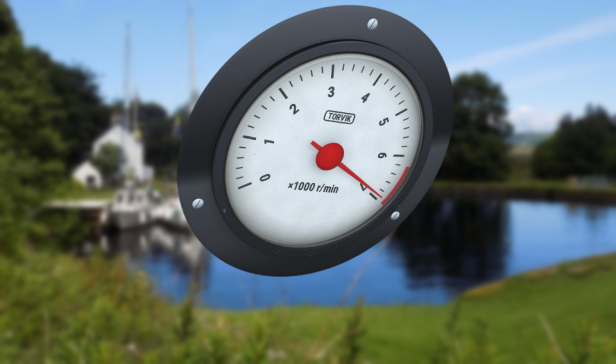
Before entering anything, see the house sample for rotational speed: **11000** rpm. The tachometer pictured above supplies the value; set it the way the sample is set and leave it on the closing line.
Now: **6900** rpm
